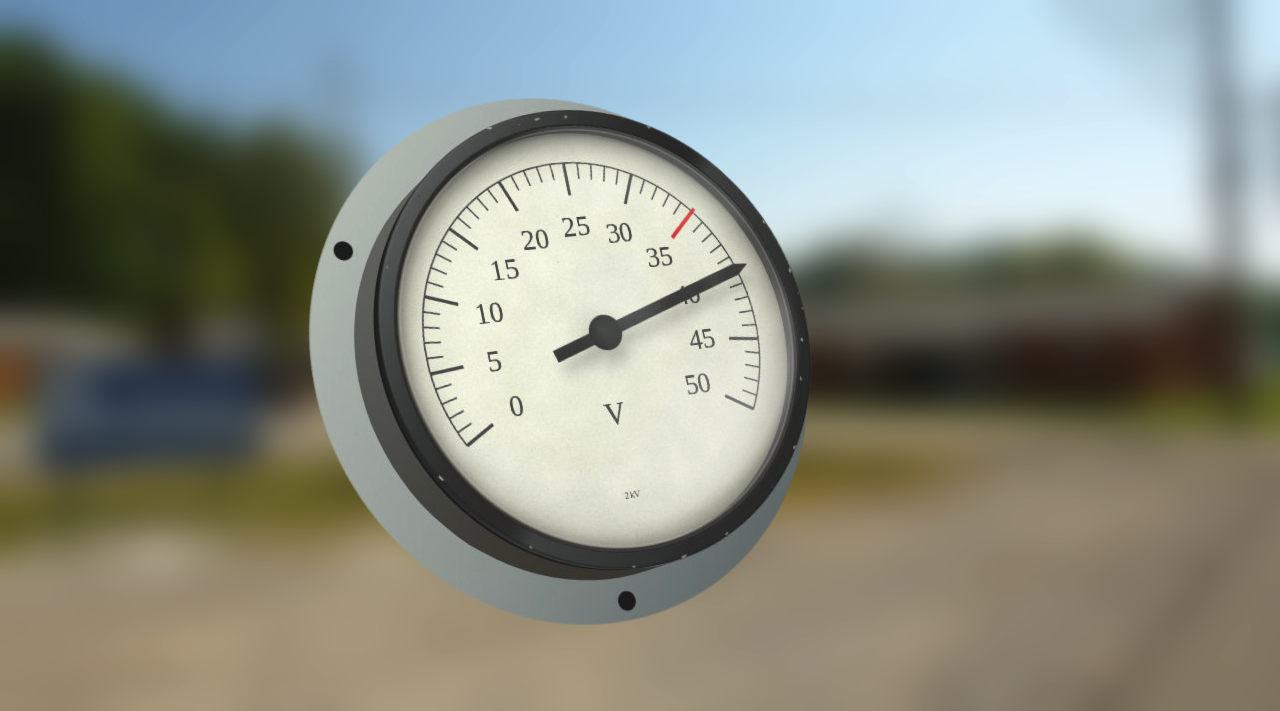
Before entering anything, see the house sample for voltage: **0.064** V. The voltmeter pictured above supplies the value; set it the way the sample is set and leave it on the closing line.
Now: **40** V
